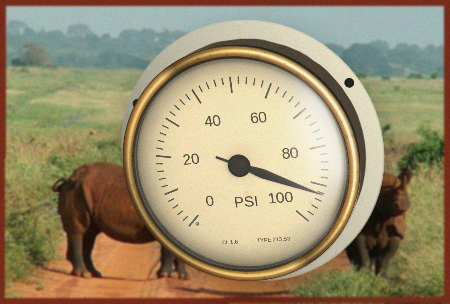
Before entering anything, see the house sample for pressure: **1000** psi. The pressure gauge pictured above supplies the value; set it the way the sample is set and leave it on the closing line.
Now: **92** psi
